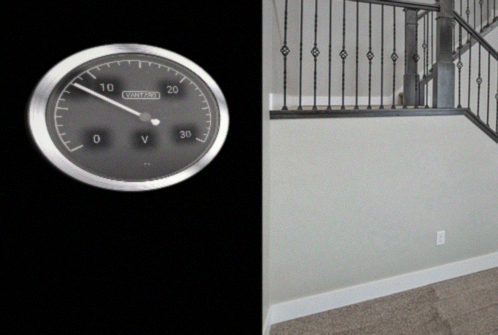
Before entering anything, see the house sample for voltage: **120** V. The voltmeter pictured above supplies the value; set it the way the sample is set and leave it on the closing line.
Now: **8** V
